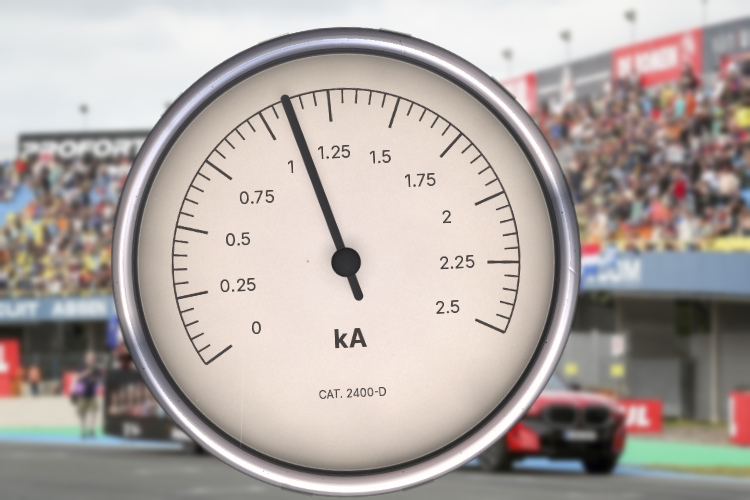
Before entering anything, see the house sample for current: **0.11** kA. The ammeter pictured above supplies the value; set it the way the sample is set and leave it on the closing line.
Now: **1.1** kA
